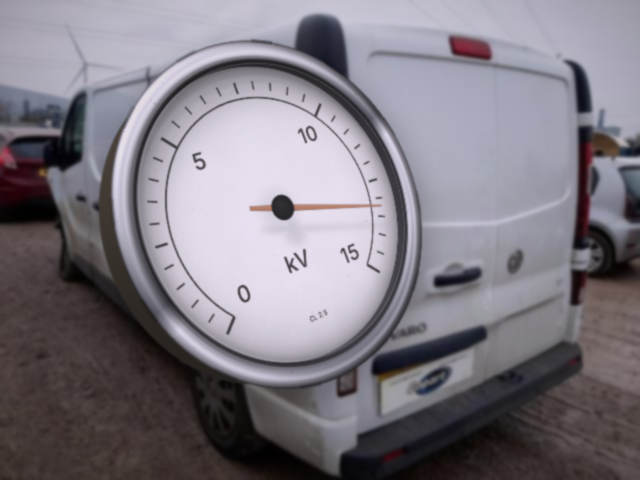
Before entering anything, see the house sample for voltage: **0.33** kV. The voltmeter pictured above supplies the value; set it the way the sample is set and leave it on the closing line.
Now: **13.25** kV
